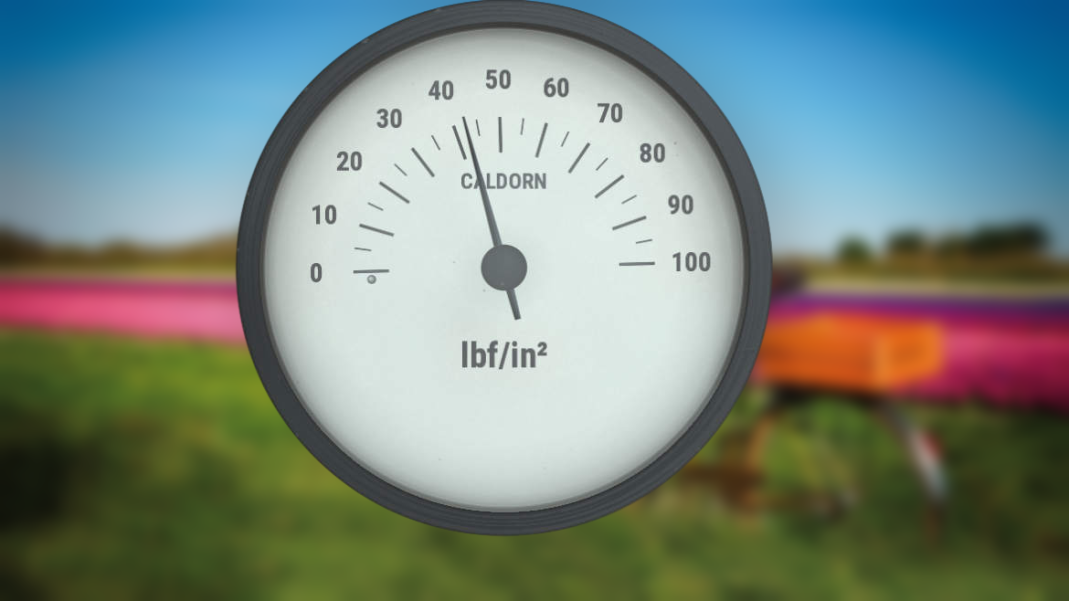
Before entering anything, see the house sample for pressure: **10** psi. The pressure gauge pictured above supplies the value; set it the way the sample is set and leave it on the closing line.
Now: **42.5** psi
